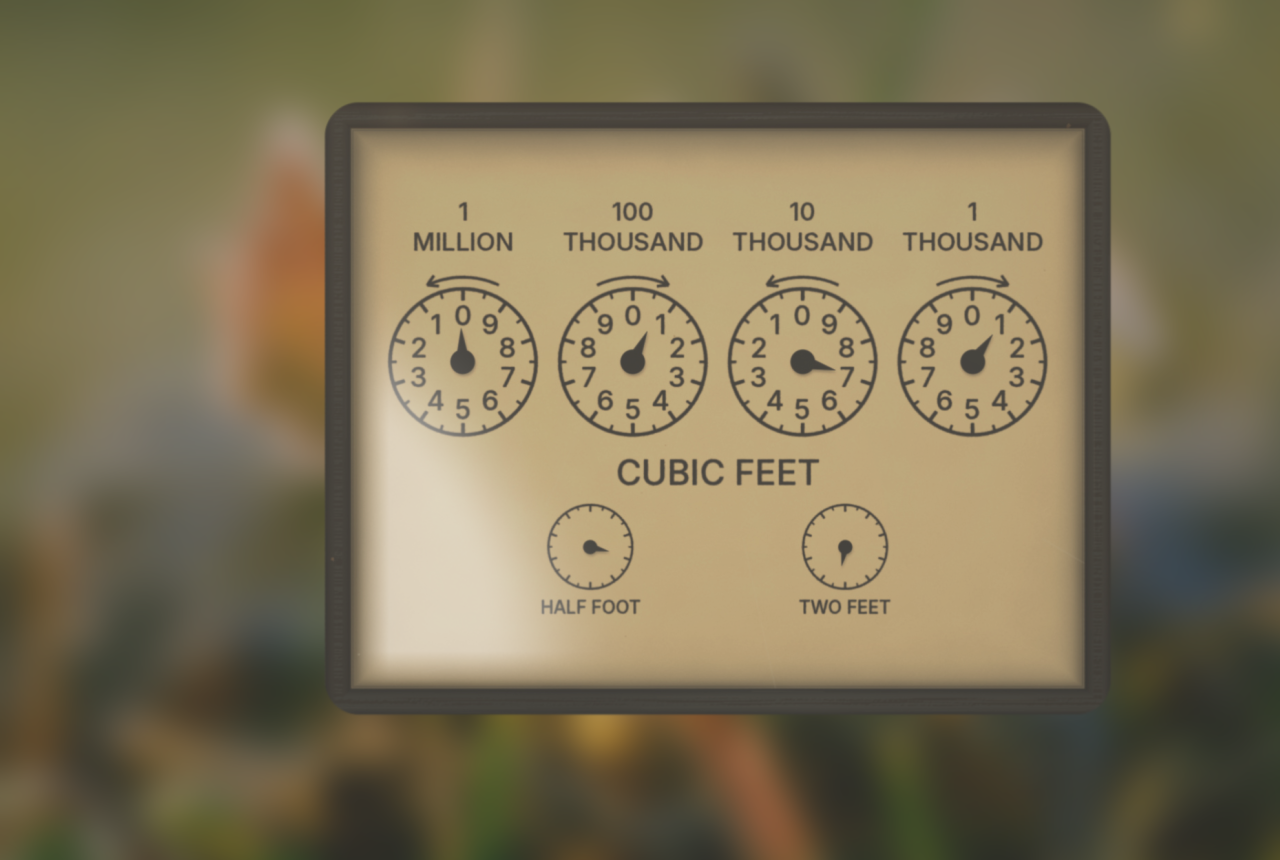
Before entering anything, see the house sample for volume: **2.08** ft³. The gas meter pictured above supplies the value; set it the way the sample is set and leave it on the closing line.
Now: **7100** ft³
